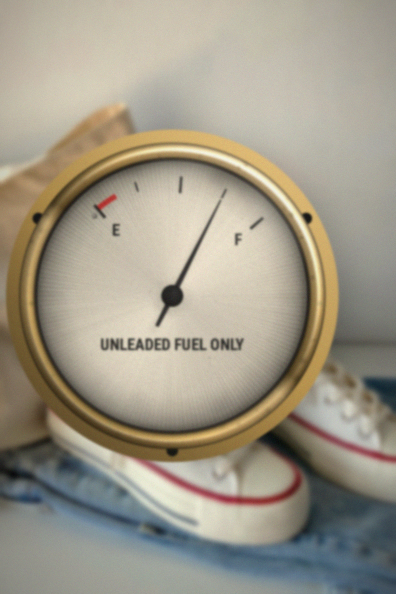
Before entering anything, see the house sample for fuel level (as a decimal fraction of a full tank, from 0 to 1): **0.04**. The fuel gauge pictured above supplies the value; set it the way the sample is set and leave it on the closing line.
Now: **0.75**
